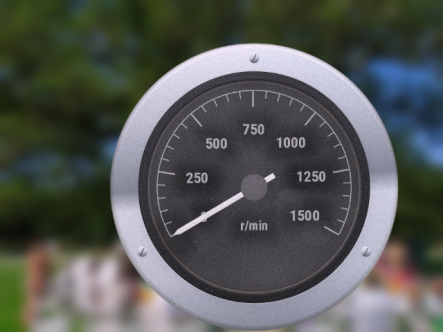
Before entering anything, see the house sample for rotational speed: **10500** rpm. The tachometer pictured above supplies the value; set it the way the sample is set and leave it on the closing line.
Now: **0** rpm
